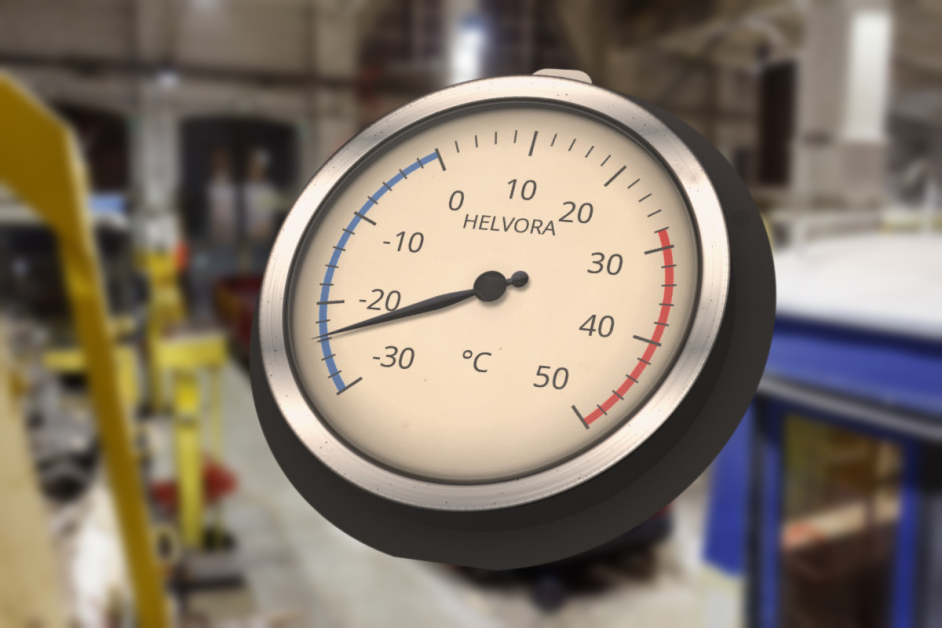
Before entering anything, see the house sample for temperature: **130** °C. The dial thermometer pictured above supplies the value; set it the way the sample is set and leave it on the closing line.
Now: **-24** °C
